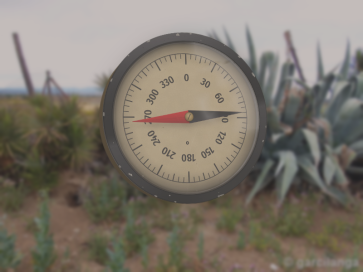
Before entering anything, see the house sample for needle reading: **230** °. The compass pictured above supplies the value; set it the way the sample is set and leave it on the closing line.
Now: **265** °
